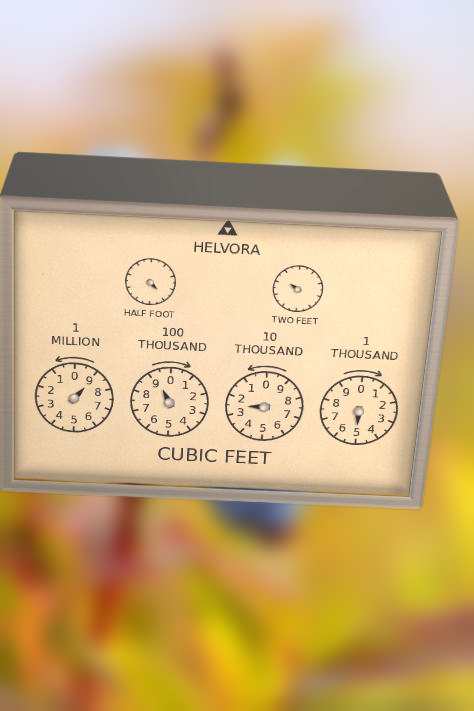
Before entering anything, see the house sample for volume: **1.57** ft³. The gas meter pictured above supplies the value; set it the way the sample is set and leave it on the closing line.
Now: **892500** ft³
